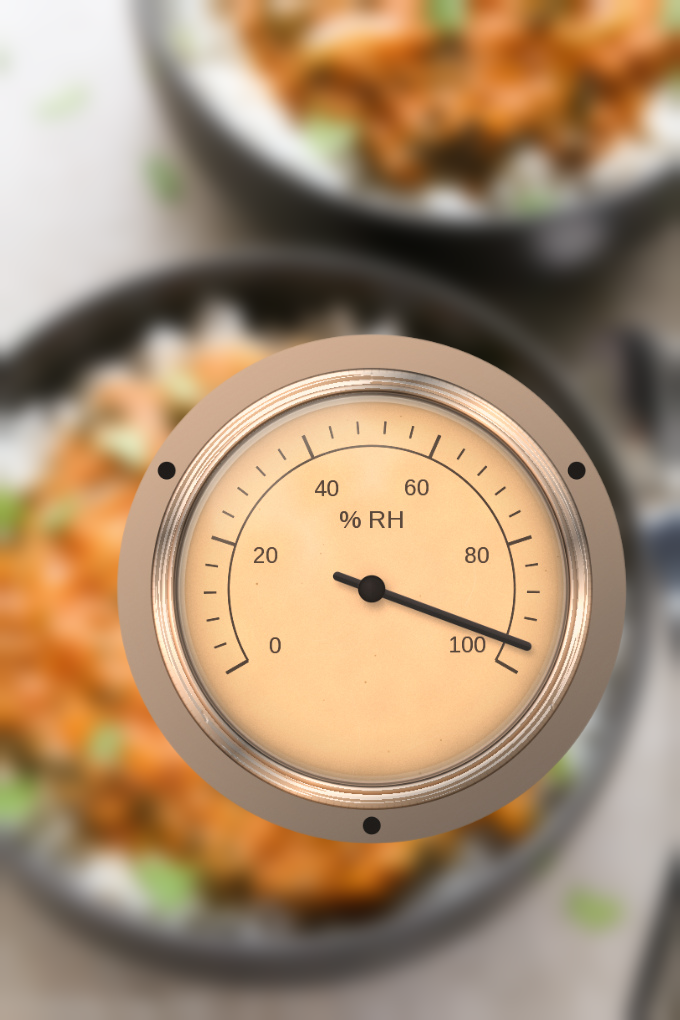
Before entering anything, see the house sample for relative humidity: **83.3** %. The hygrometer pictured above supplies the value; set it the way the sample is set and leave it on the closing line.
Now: **96** %
